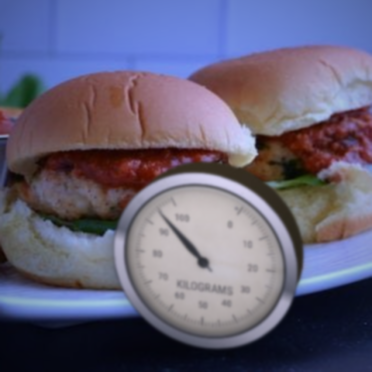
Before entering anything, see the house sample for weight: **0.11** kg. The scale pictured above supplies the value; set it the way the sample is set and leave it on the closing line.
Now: **95** kg
